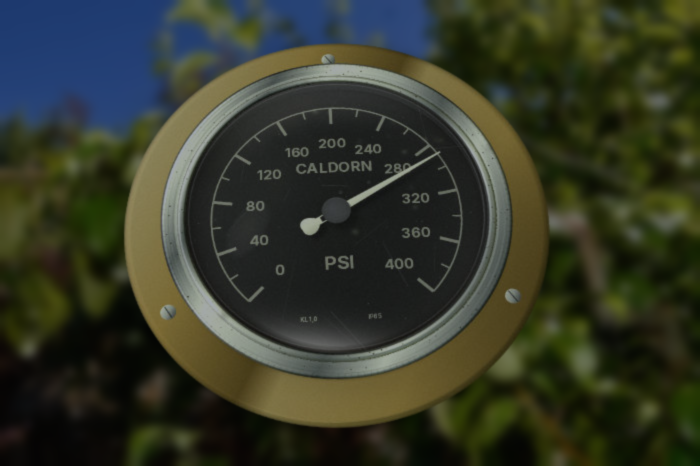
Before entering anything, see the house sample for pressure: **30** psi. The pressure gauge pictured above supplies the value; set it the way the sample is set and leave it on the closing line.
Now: **290** psi
